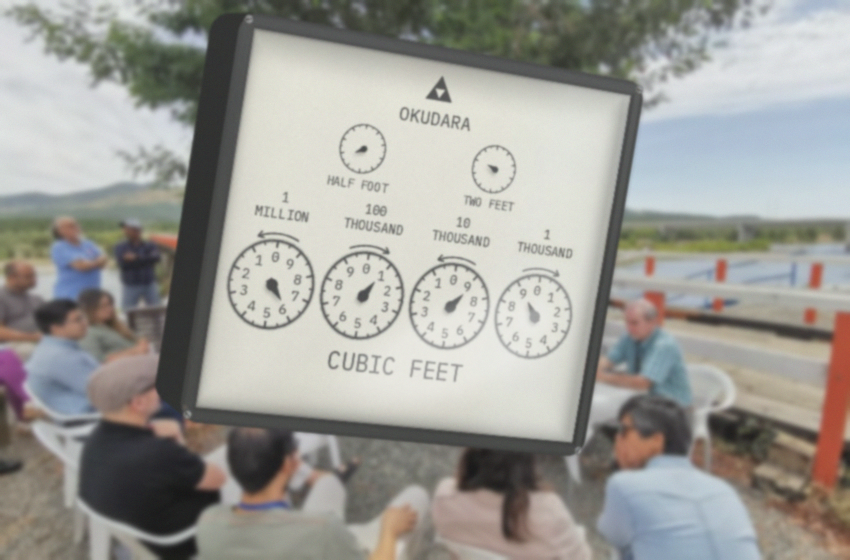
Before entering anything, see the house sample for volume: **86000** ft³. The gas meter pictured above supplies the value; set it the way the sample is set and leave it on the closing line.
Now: **608900** ft³
